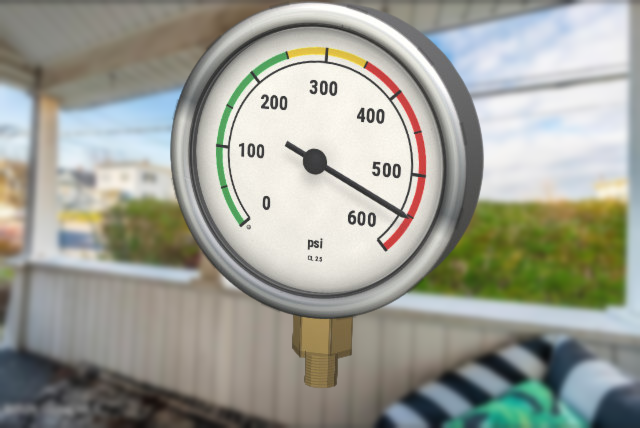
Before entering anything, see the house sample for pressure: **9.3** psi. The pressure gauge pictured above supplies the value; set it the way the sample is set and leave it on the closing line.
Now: **550** psi
